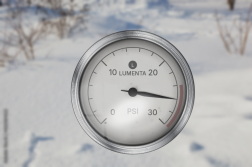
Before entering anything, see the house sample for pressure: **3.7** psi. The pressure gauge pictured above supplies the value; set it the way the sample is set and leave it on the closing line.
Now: **26** psi
